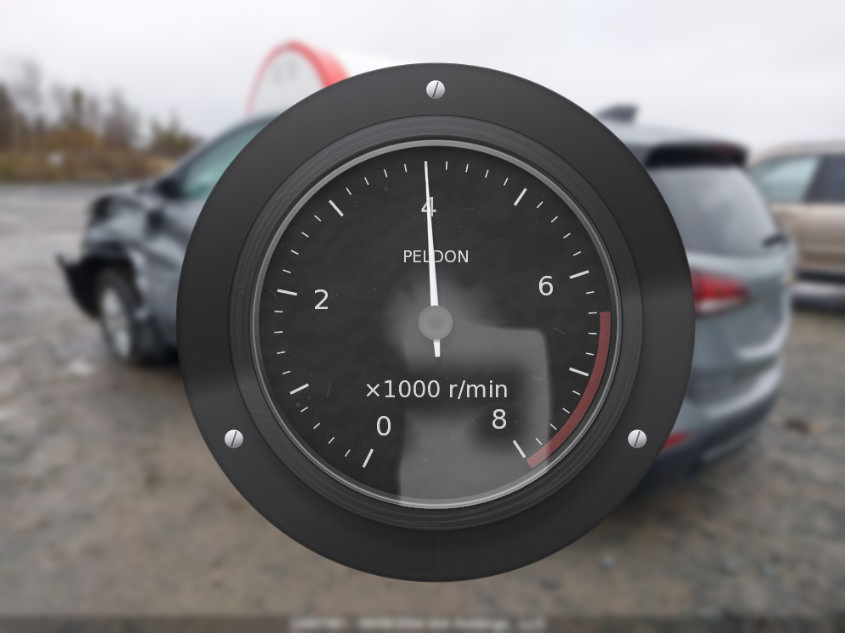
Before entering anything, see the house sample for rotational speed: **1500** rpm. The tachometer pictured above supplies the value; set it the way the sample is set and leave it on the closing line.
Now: **4000** rpm
